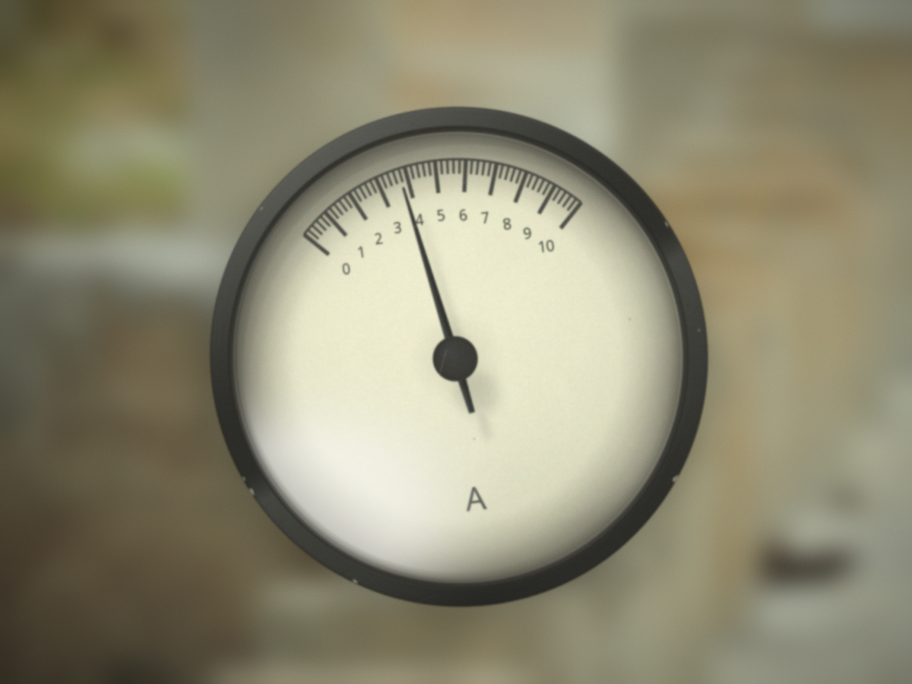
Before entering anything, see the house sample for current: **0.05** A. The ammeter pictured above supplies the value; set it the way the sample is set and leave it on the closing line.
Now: **3.8** A
